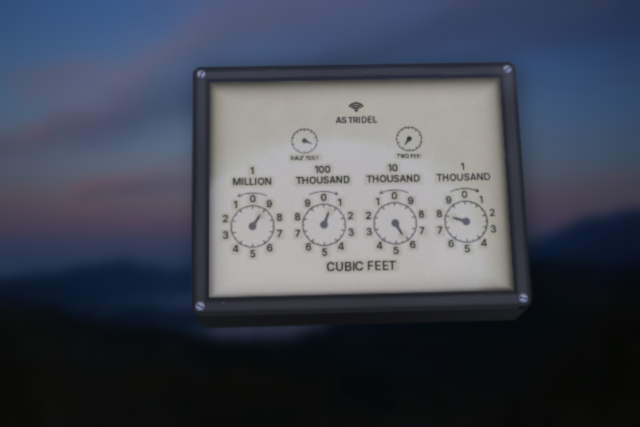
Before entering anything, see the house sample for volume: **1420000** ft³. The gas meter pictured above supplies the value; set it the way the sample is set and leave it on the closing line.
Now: **905800** ft³
